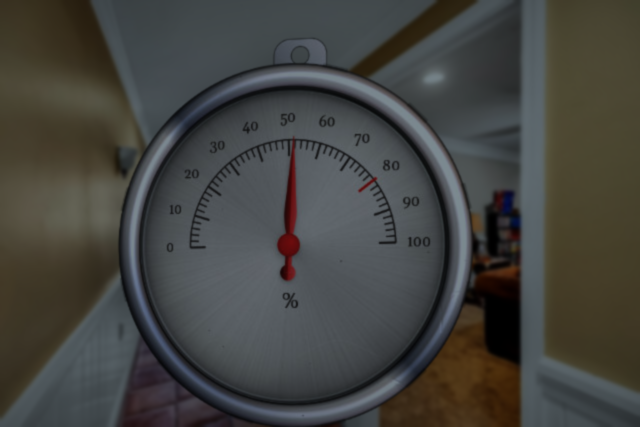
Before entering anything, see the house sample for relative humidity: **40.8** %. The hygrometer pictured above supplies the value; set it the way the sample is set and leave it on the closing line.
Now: **52** %
